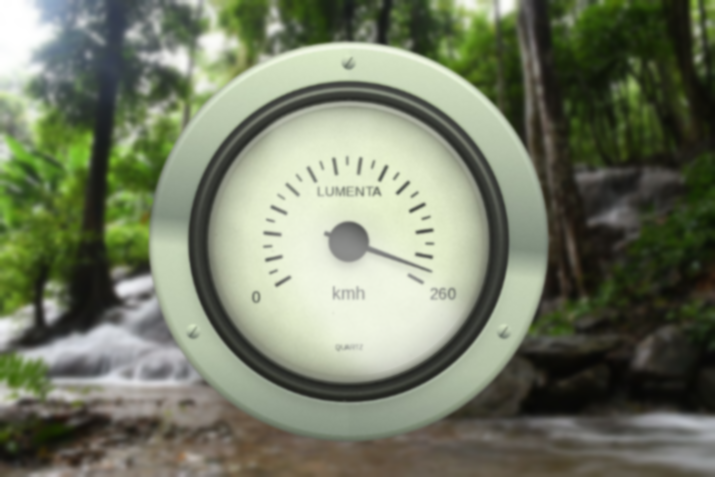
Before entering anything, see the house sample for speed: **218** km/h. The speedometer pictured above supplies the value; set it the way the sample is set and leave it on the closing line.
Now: **250** km/h
